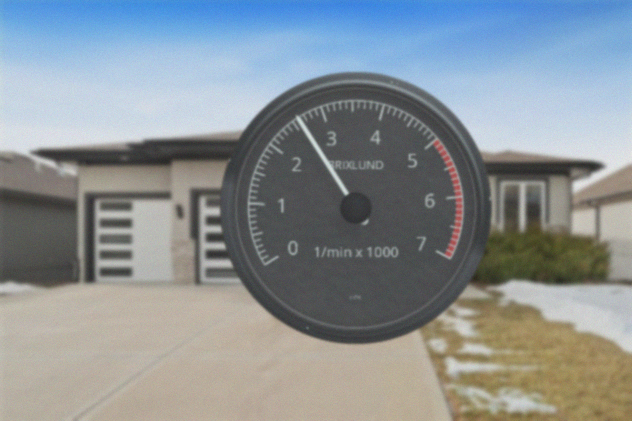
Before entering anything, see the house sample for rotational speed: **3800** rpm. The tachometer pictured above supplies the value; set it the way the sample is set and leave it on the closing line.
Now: **2600** rpm
